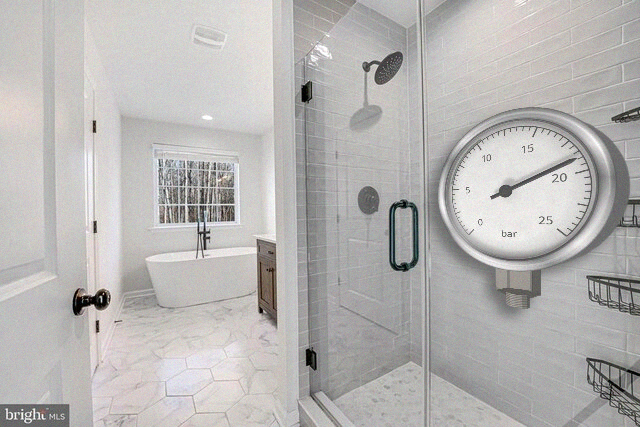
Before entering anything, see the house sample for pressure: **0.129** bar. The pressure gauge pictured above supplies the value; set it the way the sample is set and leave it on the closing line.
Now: **19** bar
